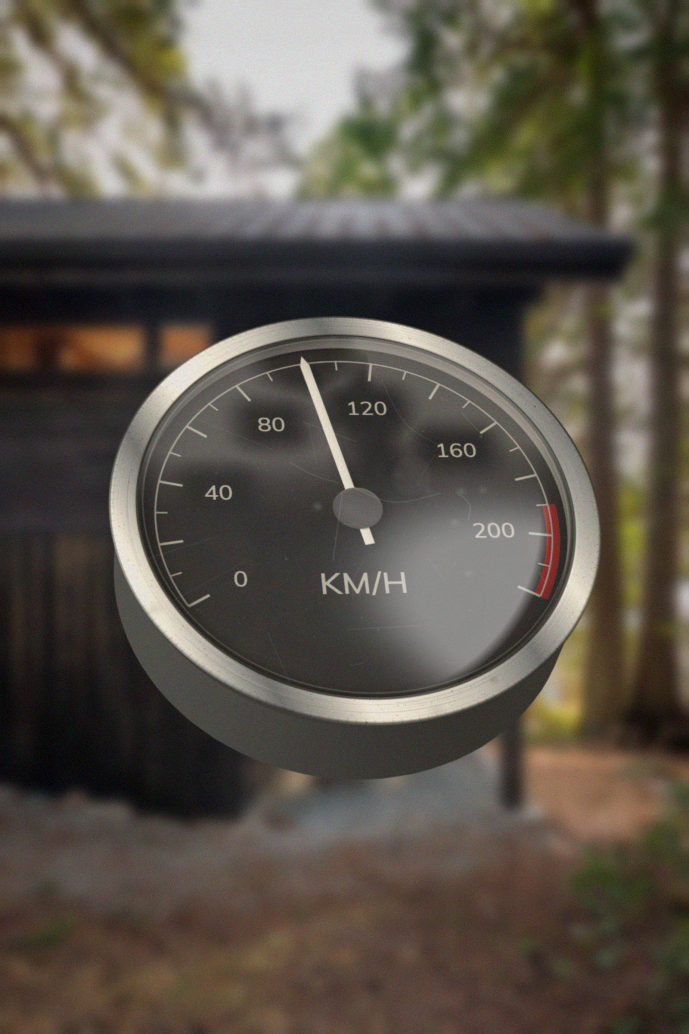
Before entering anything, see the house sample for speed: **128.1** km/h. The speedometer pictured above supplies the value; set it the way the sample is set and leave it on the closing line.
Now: **100** km/h
